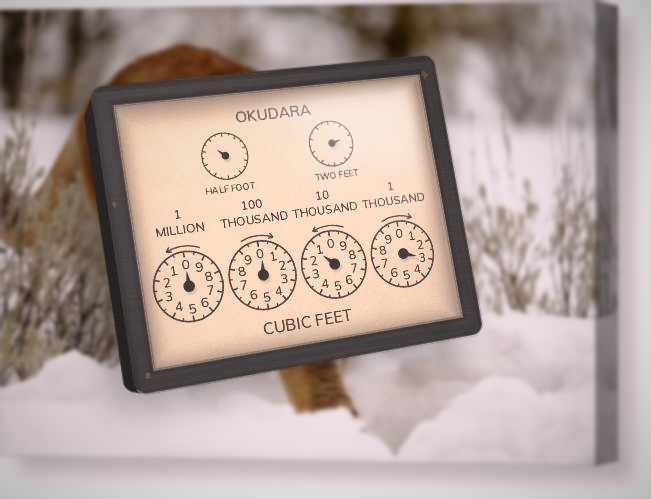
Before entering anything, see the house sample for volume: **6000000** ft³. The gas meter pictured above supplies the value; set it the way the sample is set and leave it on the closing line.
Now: **1300** ft³
